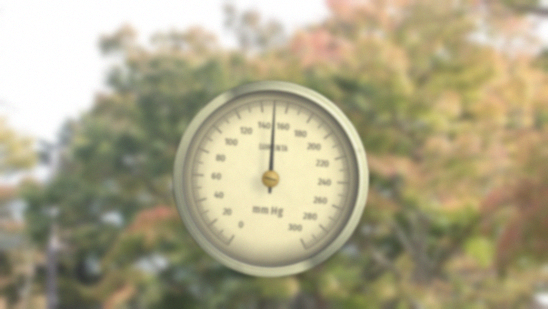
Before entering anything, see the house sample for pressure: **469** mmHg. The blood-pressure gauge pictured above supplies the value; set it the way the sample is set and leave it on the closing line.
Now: **150** mmHg
